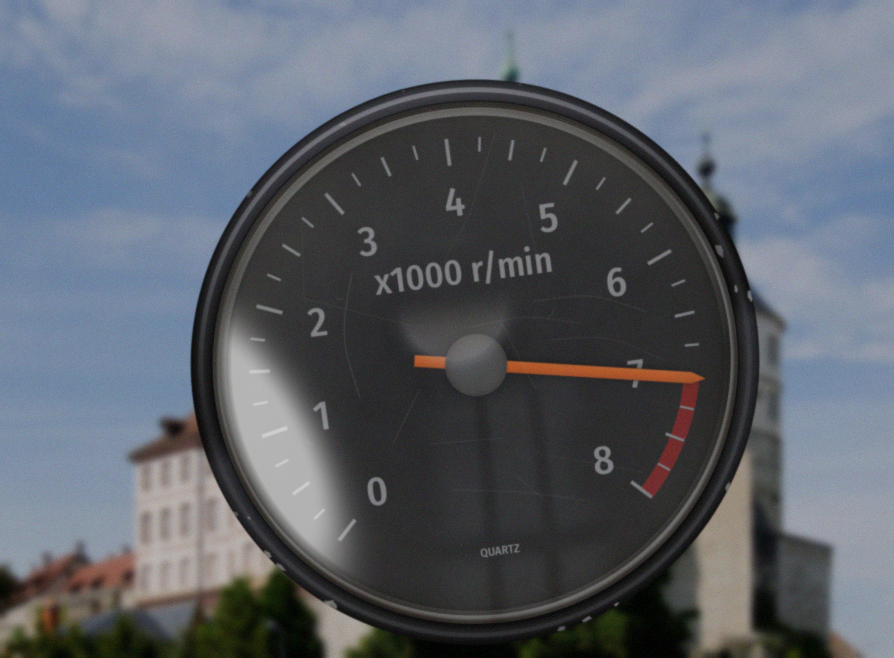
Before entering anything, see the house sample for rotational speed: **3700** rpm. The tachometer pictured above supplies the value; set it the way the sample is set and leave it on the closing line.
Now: **7000** rpm
